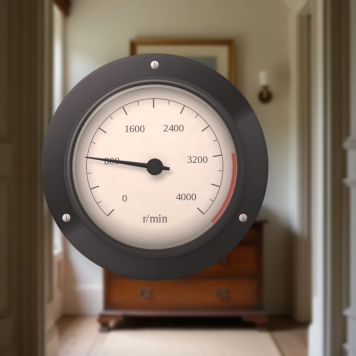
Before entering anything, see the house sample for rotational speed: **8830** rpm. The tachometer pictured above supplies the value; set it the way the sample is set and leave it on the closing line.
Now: **800** rpm
